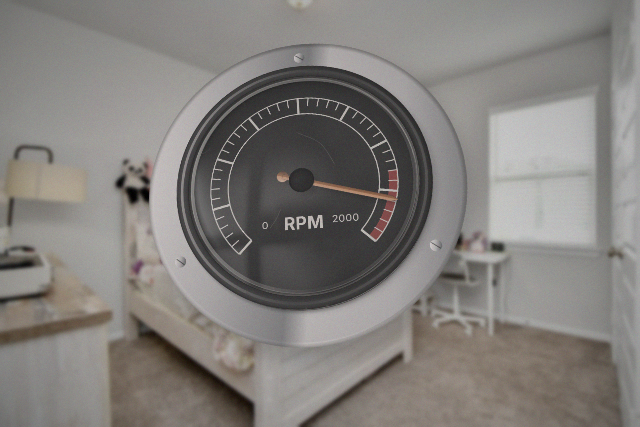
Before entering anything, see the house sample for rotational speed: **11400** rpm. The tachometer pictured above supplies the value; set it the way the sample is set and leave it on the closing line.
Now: **1800** rpm
